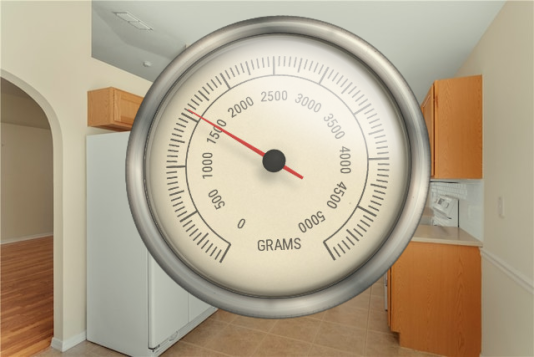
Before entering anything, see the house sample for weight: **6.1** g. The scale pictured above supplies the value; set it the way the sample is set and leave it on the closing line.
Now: **1550** g
